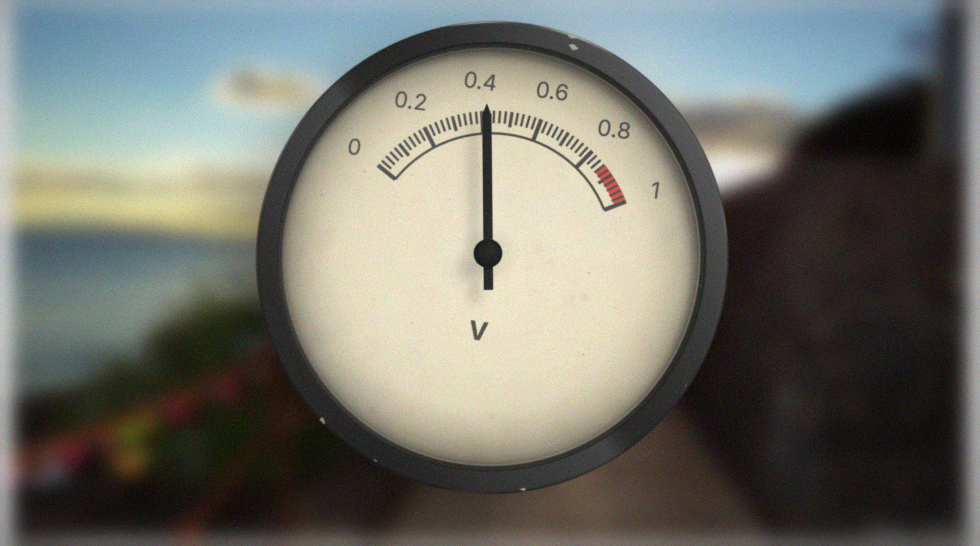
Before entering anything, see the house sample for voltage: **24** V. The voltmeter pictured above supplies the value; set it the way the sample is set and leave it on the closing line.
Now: **0.42** V
